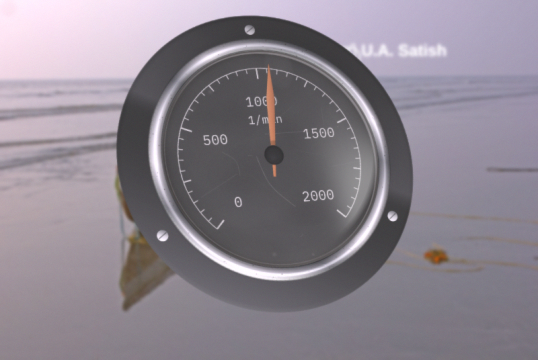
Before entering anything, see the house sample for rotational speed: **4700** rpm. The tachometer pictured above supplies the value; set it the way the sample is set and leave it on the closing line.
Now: **1050** rpm
